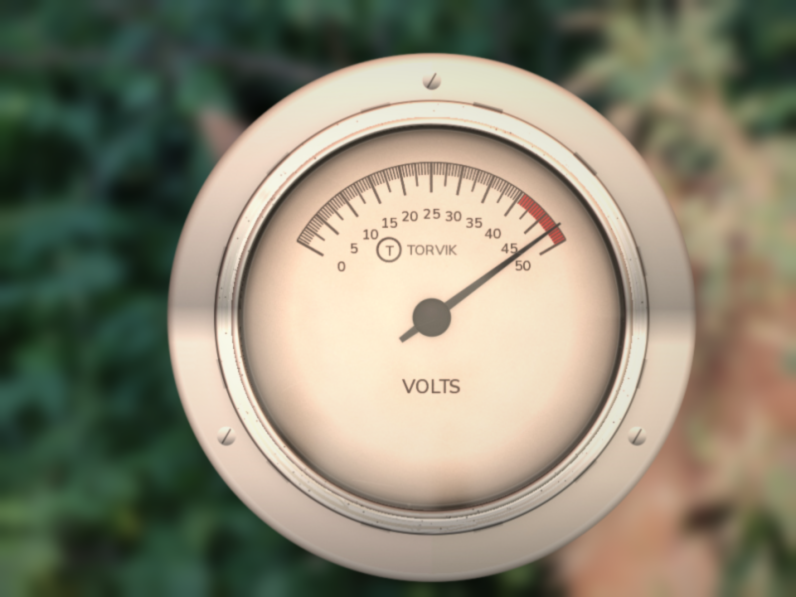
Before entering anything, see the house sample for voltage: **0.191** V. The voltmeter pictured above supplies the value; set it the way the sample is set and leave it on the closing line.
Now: **47.5** V
